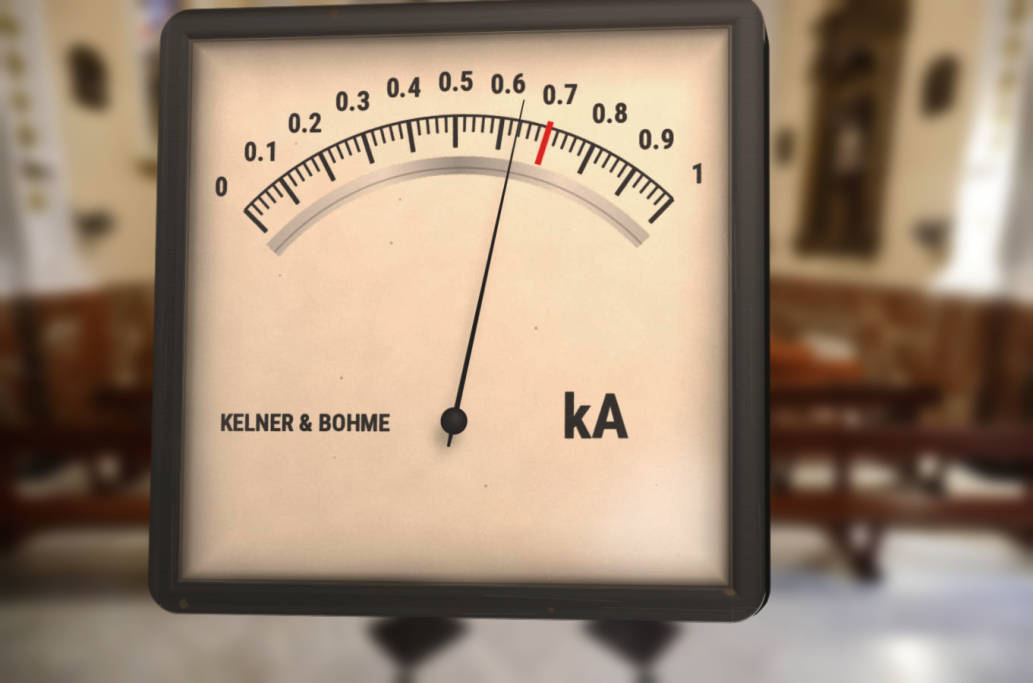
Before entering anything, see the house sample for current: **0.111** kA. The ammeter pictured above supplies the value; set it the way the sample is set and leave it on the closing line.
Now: **0.64** kA
